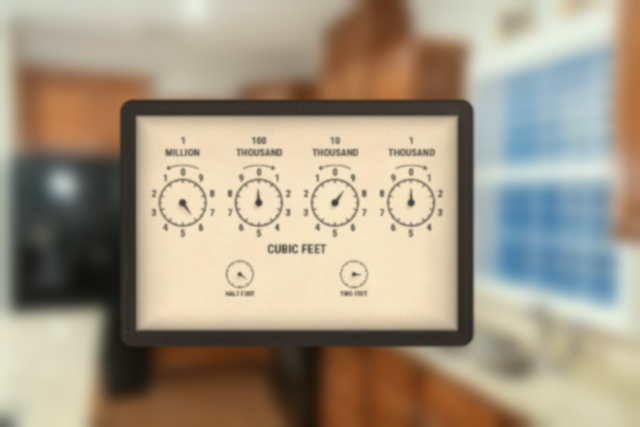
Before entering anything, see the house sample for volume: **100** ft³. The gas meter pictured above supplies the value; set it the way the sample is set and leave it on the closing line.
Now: **599000** ft³
